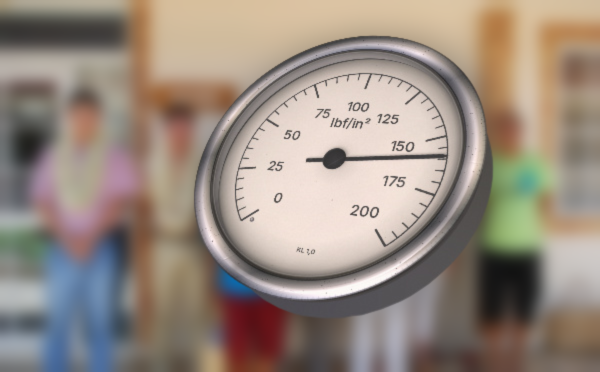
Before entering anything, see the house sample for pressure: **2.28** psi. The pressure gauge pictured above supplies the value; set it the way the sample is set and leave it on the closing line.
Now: **160** psi
